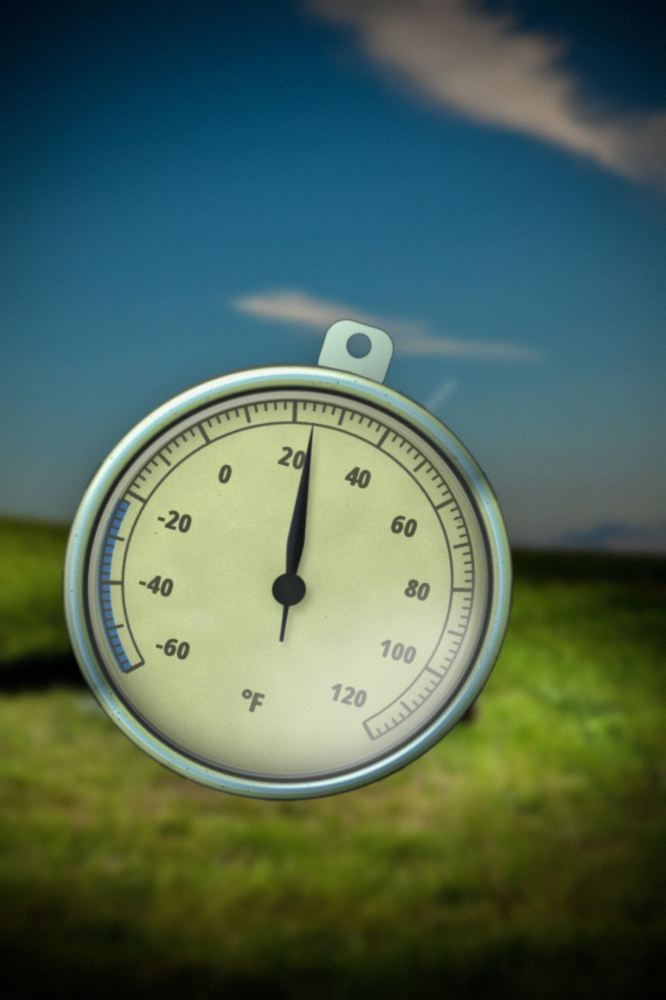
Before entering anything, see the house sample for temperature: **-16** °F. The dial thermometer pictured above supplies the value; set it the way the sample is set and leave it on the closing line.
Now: **24** °F
